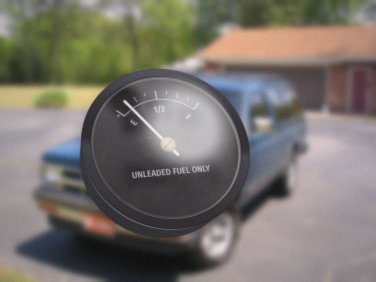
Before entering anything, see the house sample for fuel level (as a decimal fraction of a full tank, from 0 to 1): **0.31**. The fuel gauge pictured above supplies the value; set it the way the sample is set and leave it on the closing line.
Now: **0.125**
